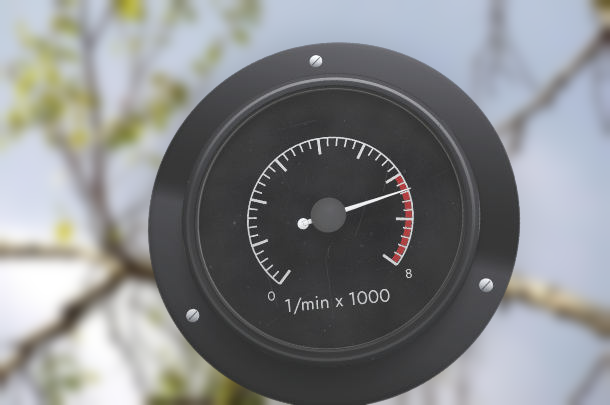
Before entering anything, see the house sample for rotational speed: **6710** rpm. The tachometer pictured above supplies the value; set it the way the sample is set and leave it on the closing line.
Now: **6400** rpm
